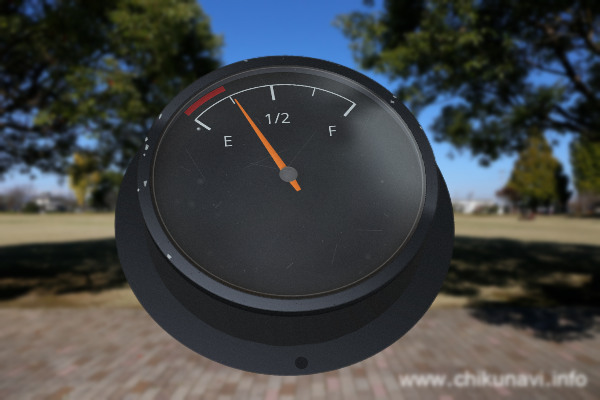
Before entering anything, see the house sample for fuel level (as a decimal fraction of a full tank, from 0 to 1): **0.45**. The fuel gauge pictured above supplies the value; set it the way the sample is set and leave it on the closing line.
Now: **0.25**
